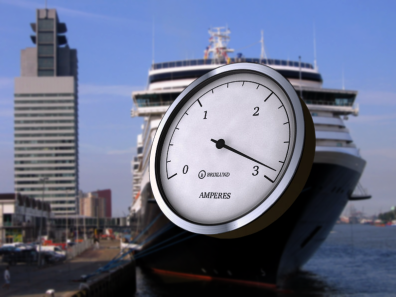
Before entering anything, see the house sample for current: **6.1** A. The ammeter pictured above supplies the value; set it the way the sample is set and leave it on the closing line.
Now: **2.9** A
